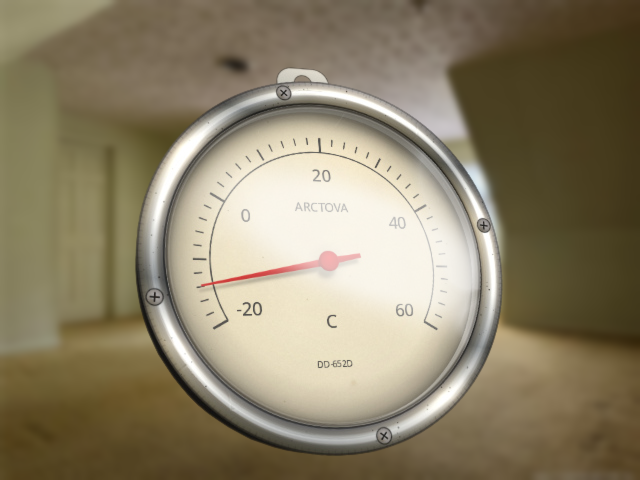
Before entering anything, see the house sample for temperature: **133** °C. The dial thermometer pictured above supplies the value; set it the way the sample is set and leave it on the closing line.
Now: **-14** °C
